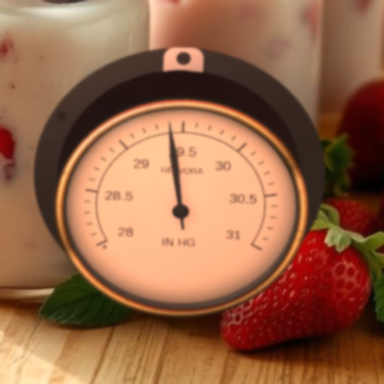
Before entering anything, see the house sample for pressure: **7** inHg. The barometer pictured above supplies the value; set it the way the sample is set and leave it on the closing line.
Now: **29.4** inHg
